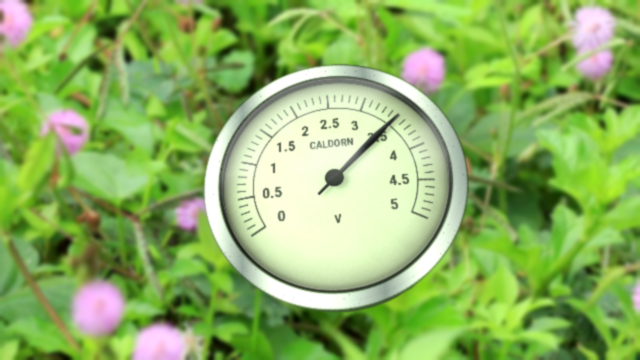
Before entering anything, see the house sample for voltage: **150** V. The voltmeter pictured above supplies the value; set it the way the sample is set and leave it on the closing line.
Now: **3.5** V
